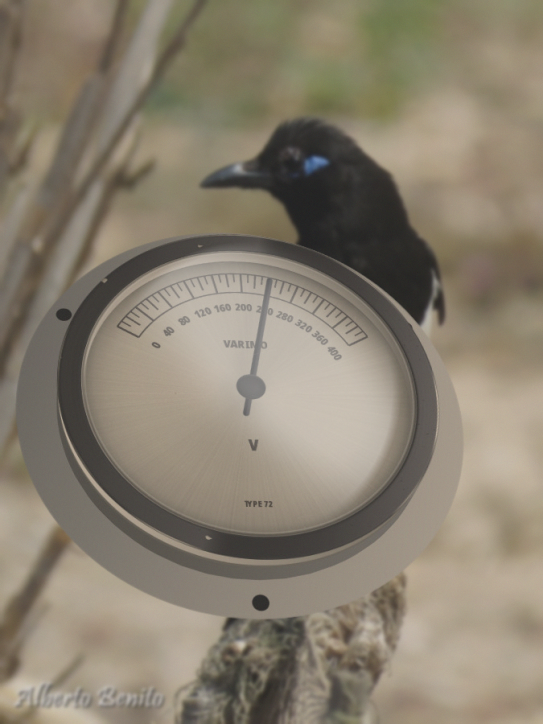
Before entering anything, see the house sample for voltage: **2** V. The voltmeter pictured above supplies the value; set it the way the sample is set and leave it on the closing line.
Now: **240** V
